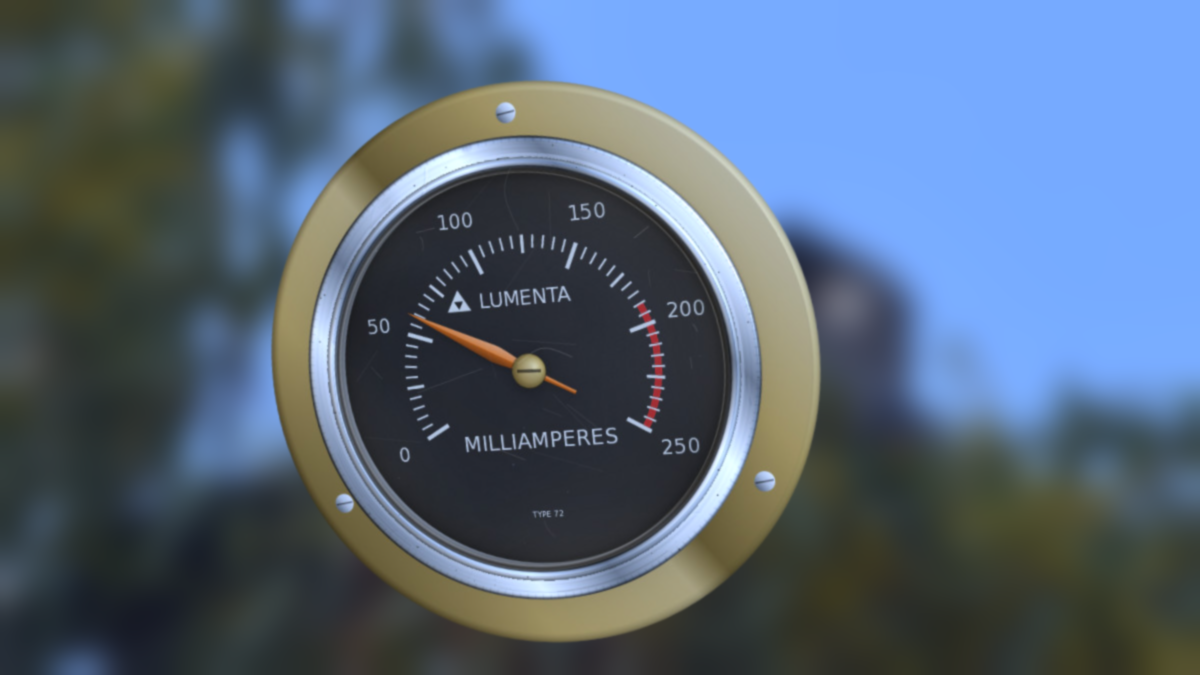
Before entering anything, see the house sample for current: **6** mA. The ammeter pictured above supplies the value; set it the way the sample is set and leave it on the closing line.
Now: **60** mA
